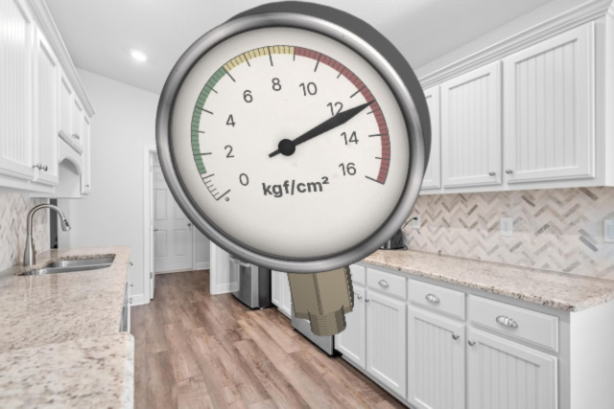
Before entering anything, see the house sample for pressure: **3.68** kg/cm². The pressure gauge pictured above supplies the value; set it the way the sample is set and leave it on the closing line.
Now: **12.6** kg/cm²
